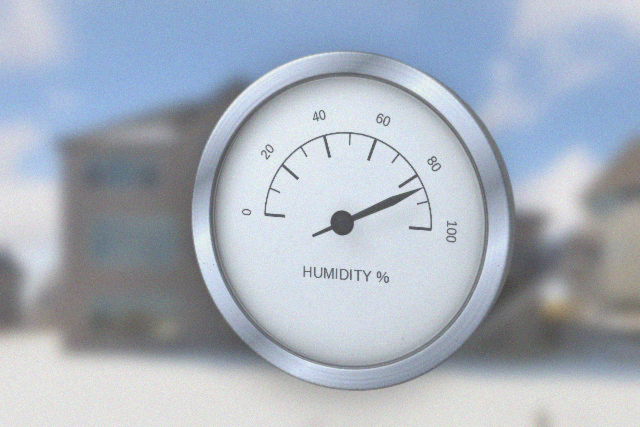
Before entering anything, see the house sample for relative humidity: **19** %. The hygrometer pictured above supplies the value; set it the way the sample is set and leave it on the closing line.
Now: **85** %
